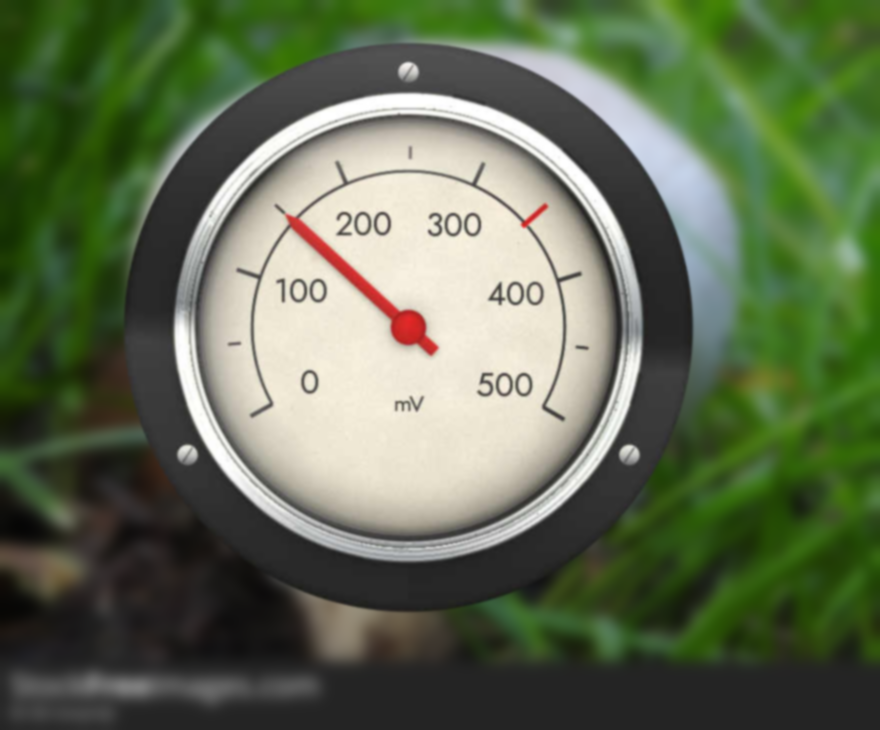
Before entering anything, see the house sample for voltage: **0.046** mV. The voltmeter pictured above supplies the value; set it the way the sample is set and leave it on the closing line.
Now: **150** mV
